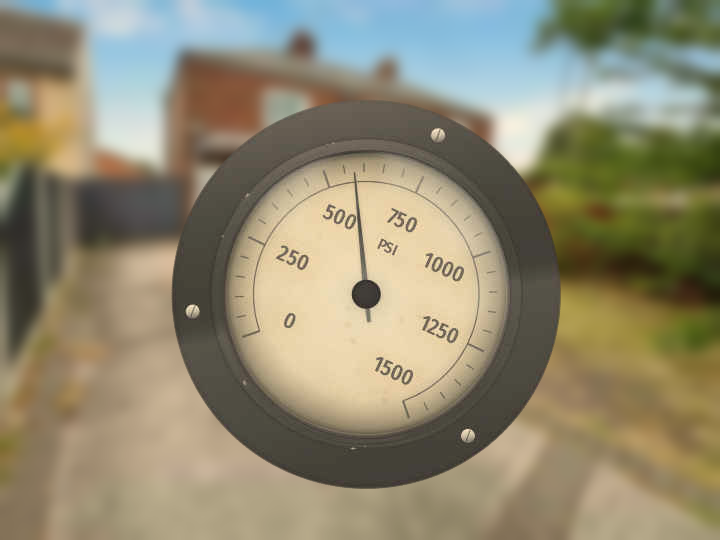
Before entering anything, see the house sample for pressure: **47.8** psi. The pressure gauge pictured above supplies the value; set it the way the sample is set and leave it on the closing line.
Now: **575** psi
